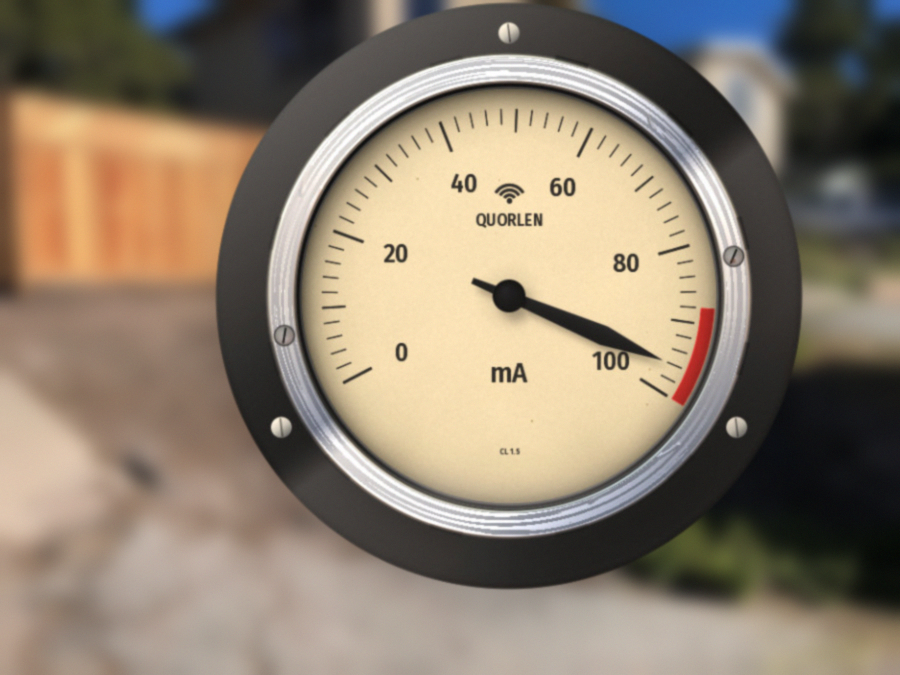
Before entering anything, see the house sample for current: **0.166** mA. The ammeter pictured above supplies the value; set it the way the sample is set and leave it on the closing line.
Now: **96** mA
